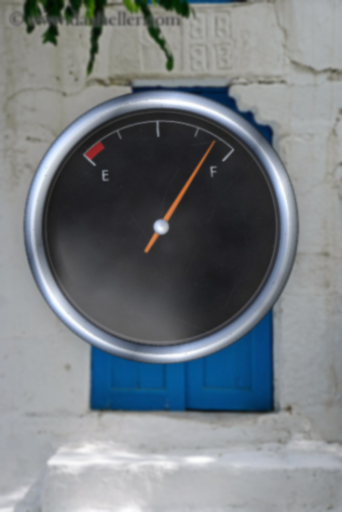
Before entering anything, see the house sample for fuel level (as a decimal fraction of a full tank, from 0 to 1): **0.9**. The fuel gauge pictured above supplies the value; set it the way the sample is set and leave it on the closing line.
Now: **0.875**
